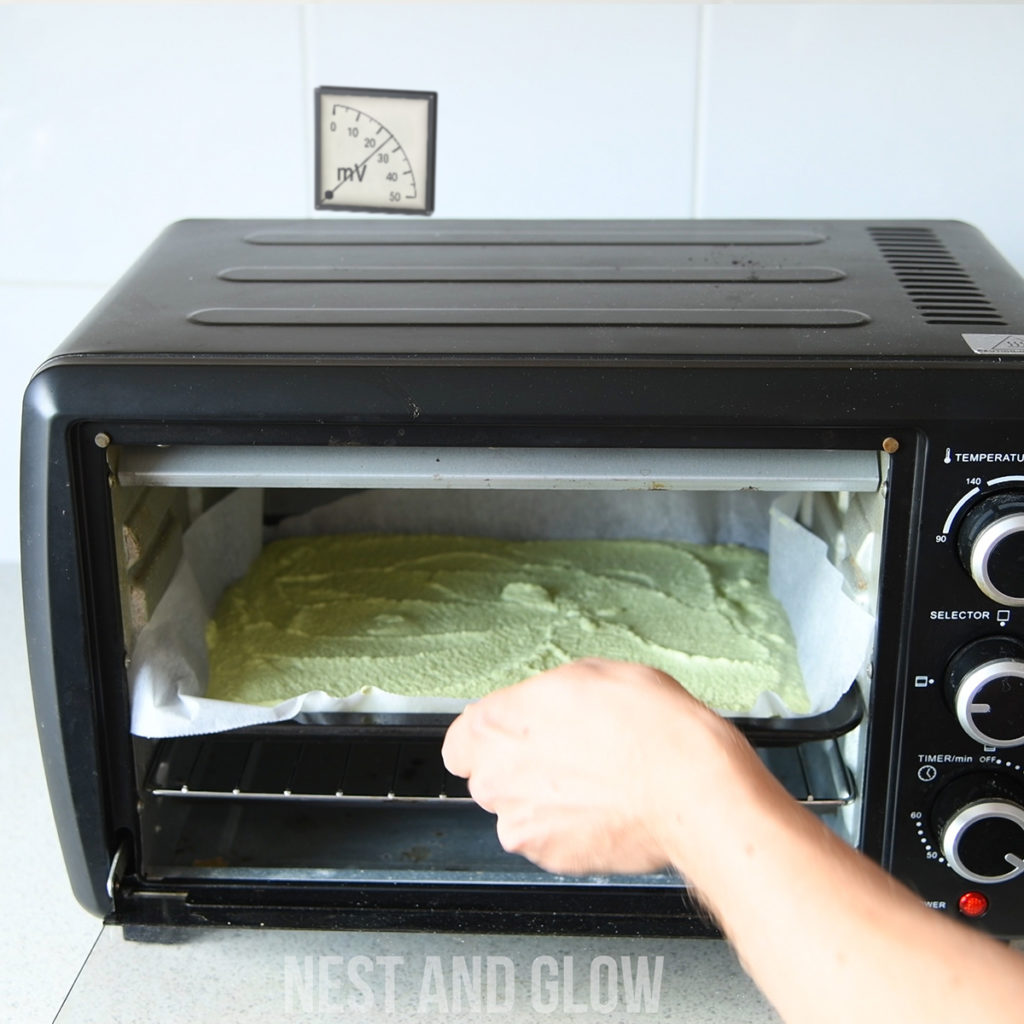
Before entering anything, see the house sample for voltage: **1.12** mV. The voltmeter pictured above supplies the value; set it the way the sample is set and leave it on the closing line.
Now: **25** mV
